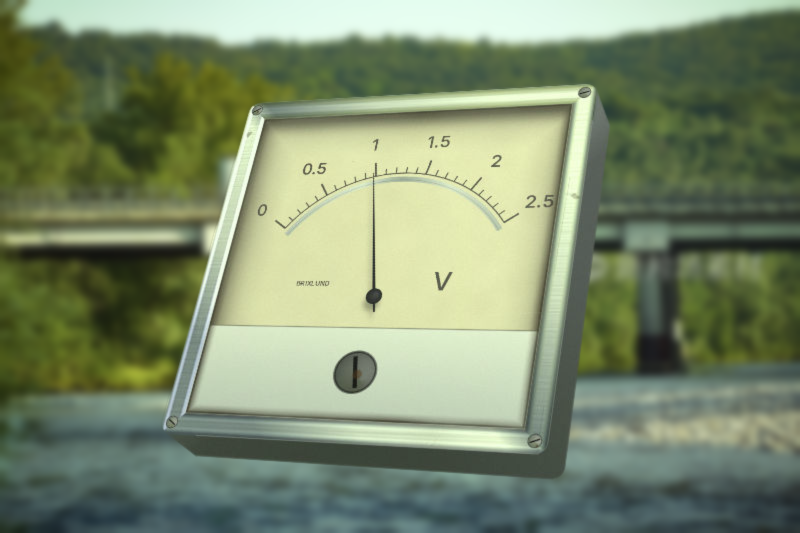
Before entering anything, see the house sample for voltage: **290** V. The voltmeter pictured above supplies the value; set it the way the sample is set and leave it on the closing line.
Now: **1** V
